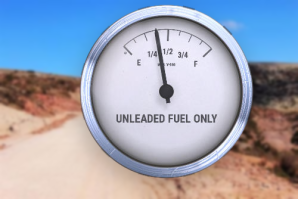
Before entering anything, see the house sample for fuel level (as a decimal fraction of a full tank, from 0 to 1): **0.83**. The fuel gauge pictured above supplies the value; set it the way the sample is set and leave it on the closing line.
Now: **0.375**
